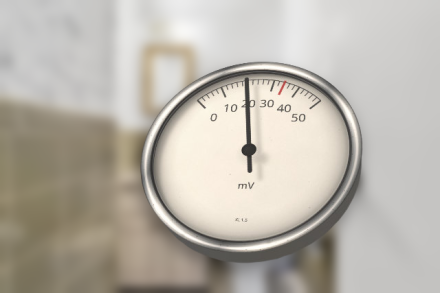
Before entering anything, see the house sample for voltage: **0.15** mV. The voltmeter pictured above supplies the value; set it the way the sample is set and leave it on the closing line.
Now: **20** mV
